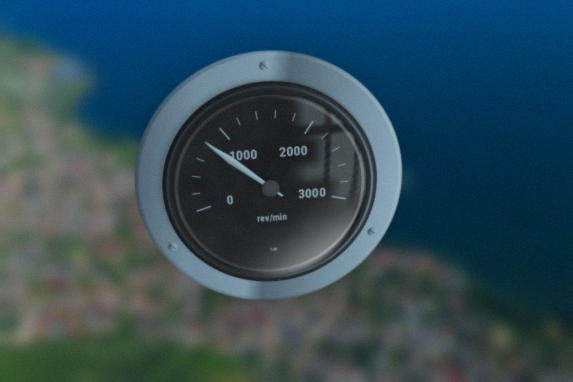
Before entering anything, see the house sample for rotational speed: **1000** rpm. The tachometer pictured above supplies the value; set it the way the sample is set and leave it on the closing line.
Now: **800** rpm
